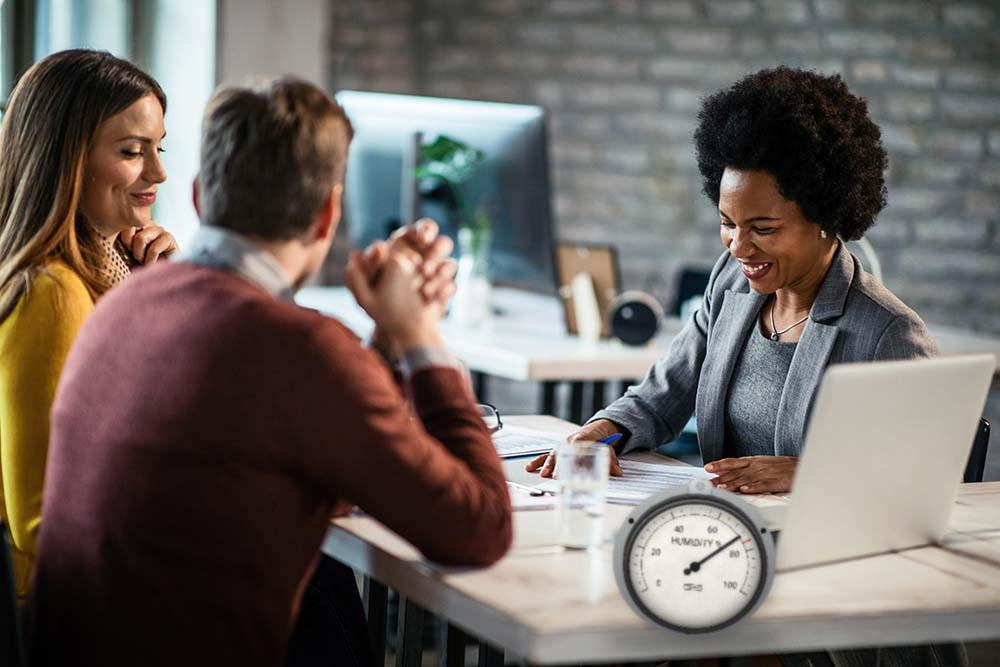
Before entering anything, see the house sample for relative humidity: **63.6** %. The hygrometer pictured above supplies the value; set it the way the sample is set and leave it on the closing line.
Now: **72** %
